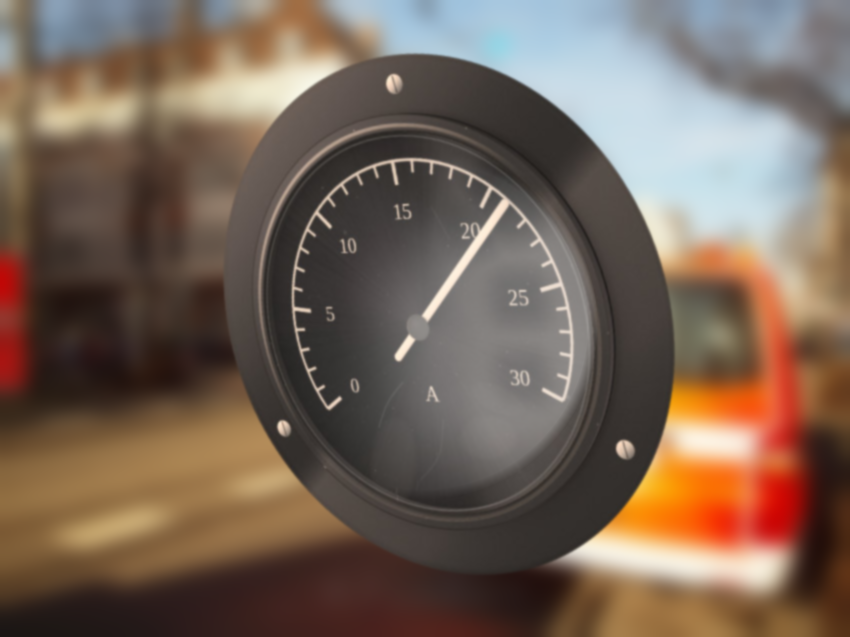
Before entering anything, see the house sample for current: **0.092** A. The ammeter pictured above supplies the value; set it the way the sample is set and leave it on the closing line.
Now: **21** A
